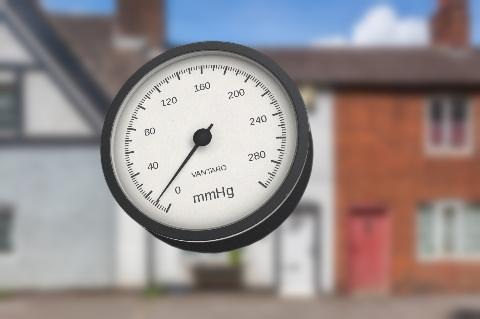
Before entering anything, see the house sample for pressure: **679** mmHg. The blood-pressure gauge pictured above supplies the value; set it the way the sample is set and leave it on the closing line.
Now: **10** mmHg
